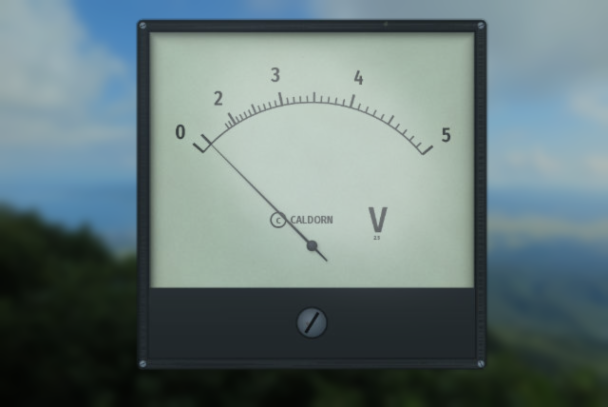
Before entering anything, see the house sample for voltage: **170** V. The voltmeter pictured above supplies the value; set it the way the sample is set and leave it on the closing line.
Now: **1** V
